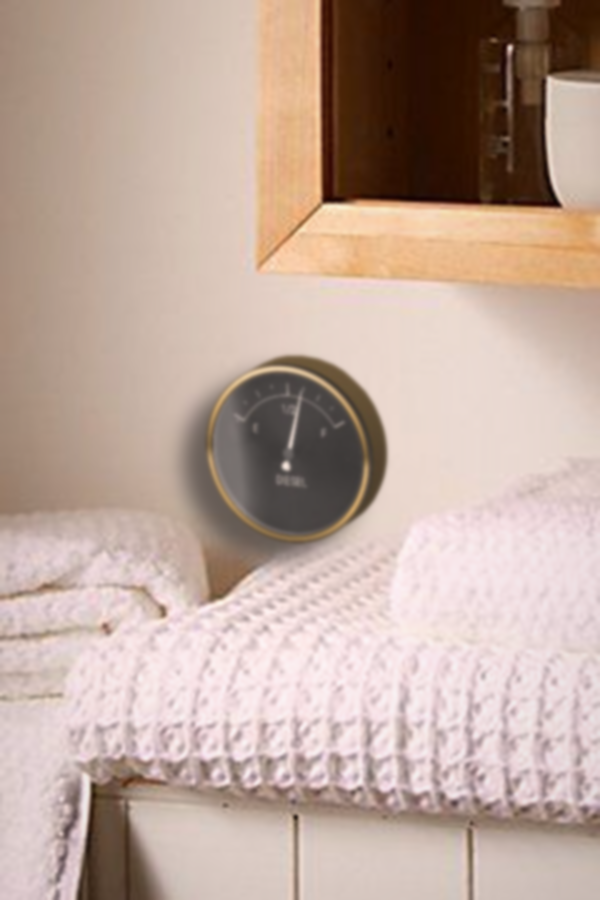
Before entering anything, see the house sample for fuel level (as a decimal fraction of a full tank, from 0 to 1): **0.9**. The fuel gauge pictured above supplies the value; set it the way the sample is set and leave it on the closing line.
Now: **0.625**
